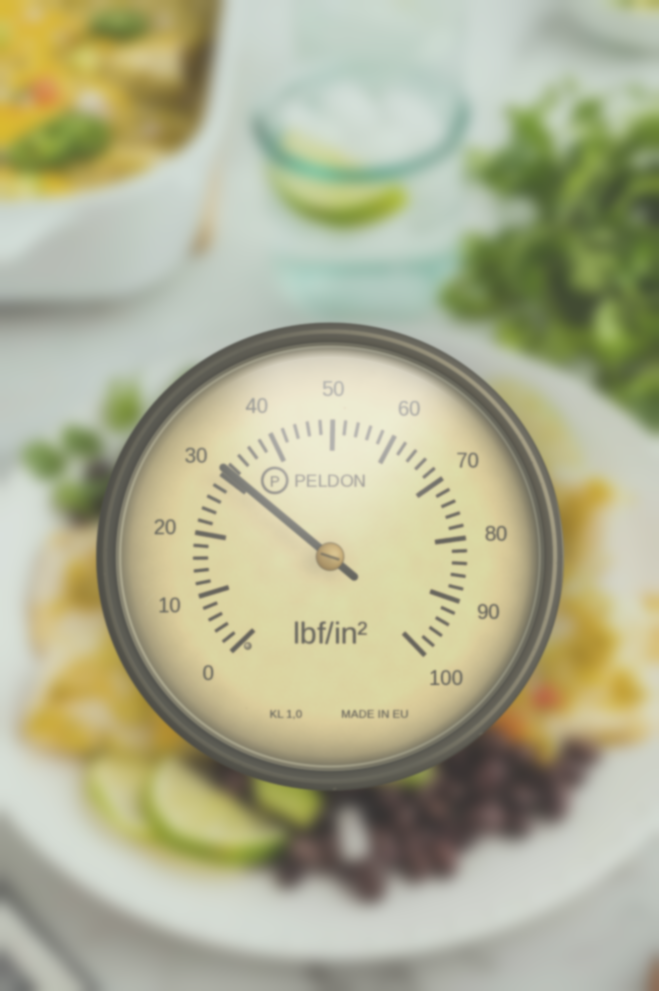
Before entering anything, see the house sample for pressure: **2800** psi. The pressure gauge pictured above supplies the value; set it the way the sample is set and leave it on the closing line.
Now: **31** psi
